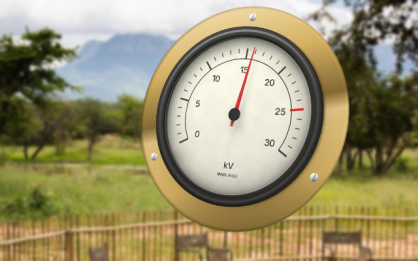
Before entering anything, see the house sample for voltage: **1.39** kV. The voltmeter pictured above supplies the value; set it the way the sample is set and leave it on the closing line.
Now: **16** kV
